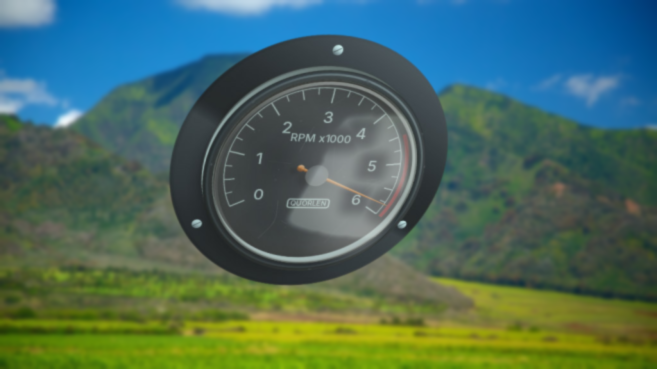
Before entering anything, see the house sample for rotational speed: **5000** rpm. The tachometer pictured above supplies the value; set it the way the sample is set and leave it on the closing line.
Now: **5750** rpm
